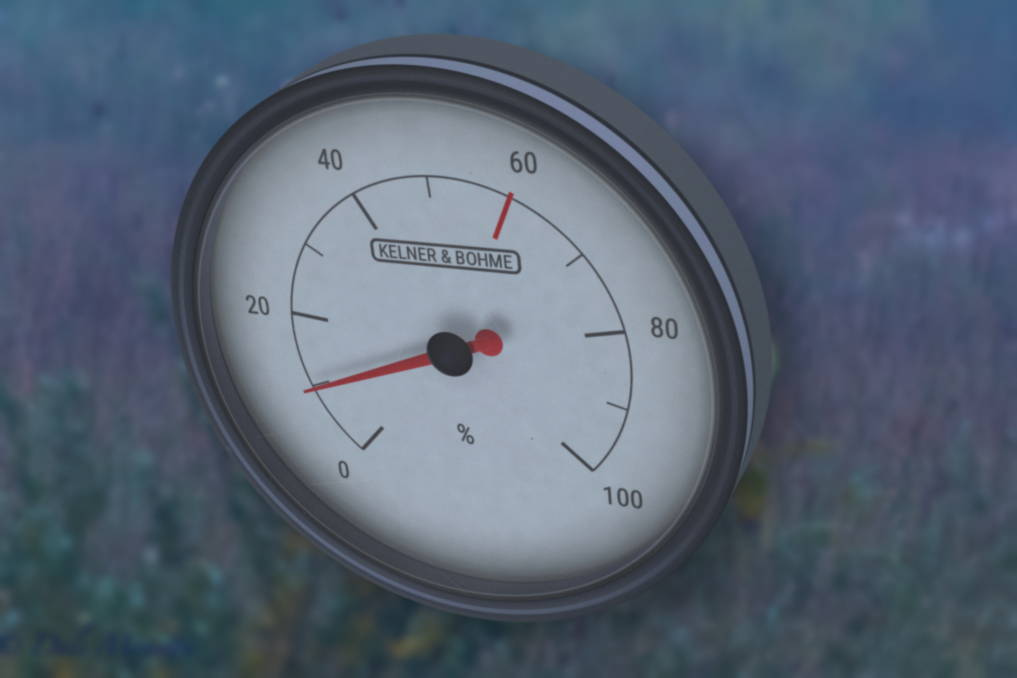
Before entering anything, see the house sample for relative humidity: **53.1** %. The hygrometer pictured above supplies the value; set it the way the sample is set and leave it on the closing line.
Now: **10** %
